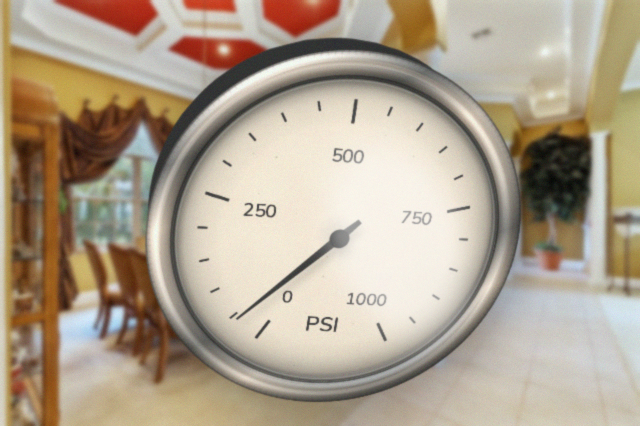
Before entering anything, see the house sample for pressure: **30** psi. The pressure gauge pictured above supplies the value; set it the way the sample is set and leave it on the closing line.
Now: **50** psi
